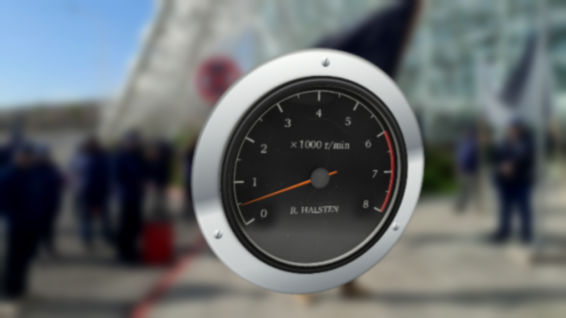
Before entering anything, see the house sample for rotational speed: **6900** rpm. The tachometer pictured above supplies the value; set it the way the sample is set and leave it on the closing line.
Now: **500** rpm
